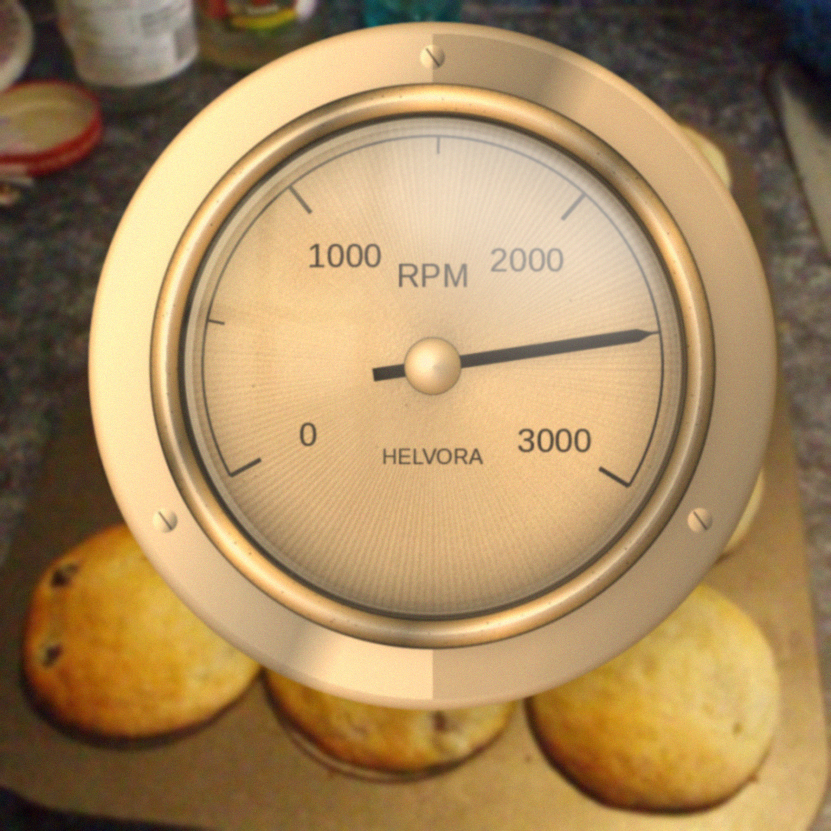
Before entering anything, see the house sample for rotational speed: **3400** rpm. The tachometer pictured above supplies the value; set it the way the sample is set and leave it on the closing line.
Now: **2500** rpm
